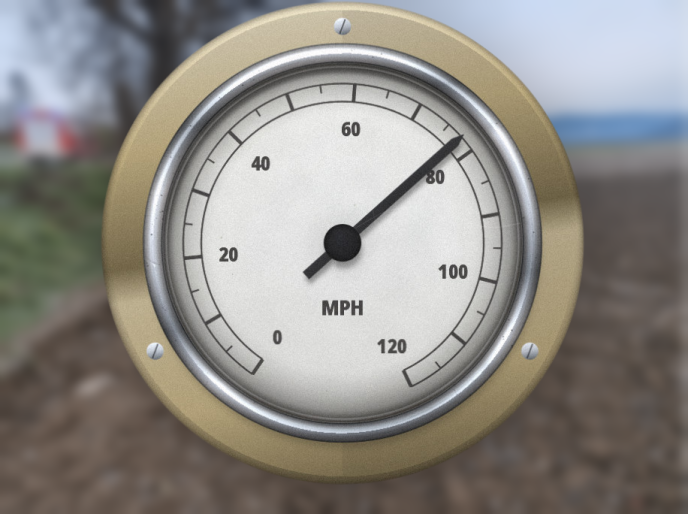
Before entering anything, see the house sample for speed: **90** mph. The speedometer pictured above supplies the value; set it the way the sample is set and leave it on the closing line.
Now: **77.5** mph
